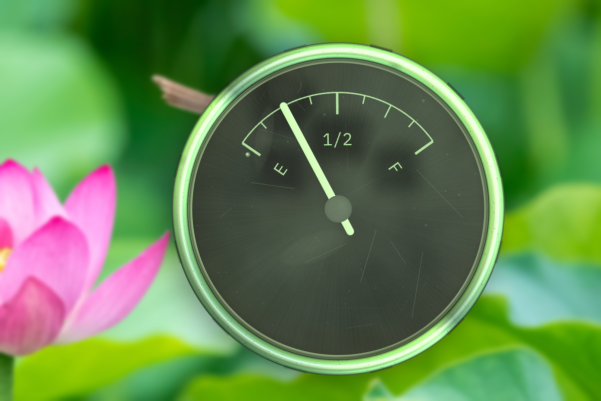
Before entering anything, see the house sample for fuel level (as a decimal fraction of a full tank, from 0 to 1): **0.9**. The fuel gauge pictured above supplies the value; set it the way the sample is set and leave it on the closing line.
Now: **0.25**
